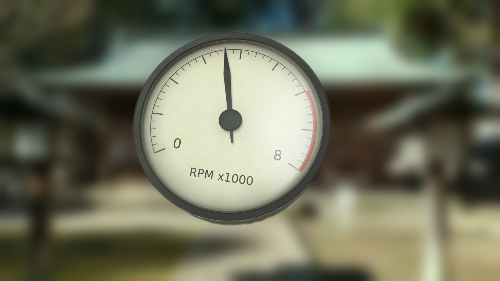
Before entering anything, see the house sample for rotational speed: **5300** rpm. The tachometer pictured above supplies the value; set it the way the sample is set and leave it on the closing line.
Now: **3600** rpm
